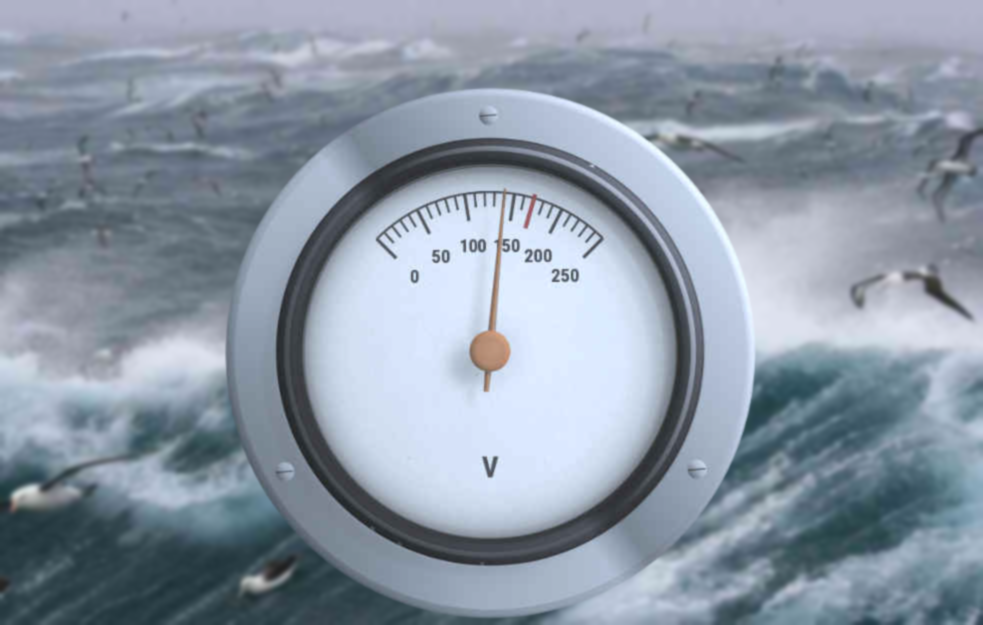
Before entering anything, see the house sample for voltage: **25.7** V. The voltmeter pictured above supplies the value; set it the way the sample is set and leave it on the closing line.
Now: **140** V
